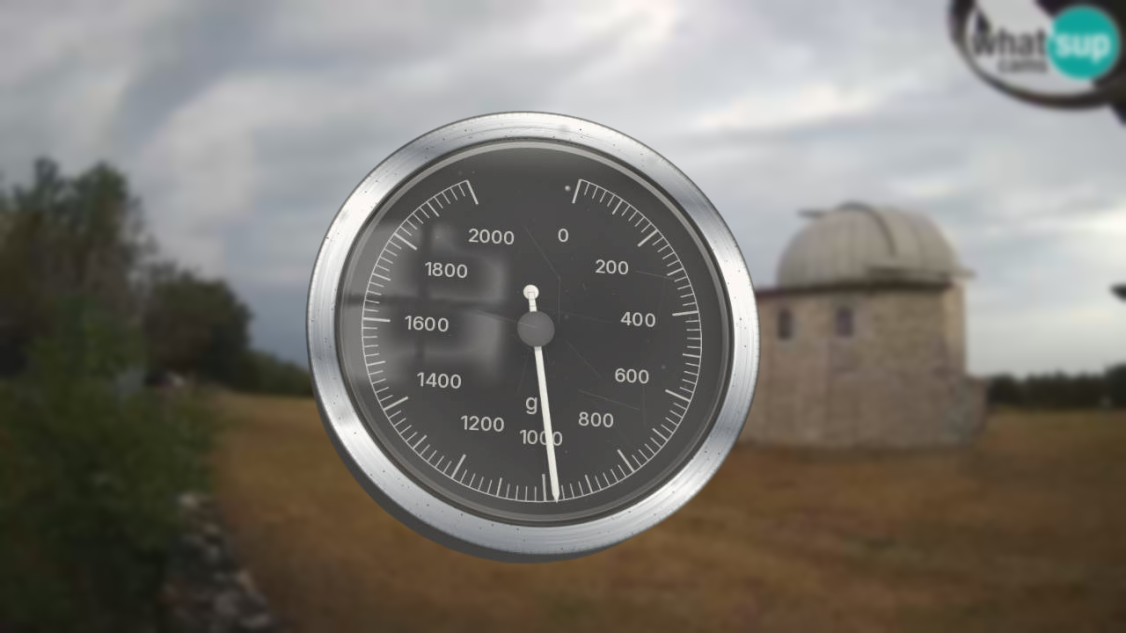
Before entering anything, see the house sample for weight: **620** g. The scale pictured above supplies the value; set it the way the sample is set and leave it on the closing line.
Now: **980** g
